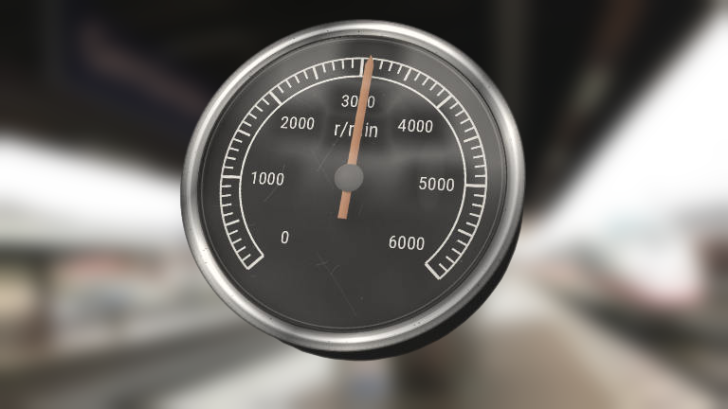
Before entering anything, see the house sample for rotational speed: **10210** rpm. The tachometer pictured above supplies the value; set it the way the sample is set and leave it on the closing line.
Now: **3100** rpm
